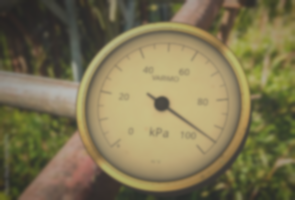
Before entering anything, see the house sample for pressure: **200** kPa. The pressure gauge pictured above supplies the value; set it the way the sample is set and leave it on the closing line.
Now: **95** kPa
